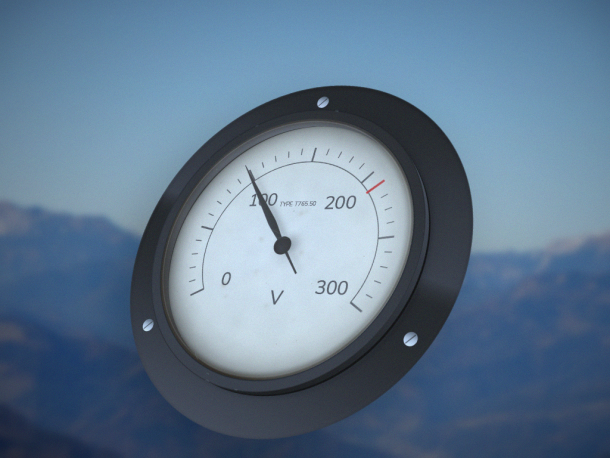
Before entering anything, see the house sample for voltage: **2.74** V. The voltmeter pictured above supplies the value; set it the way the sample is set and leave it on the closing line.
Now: **100** V
